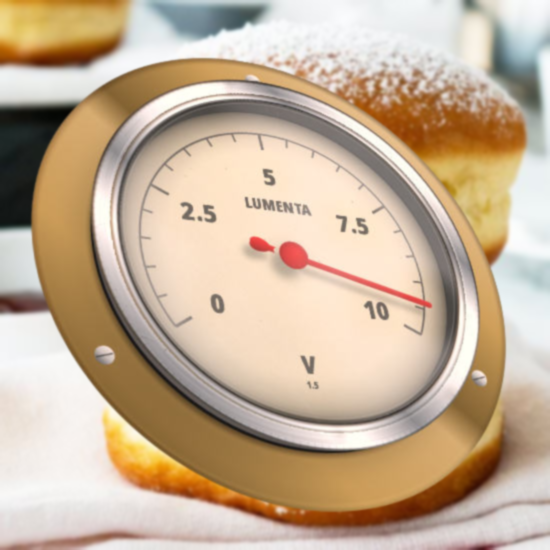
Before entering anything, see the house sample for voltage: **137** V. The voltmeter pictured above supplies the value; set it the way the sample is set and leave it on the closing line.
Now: **9.5** V
